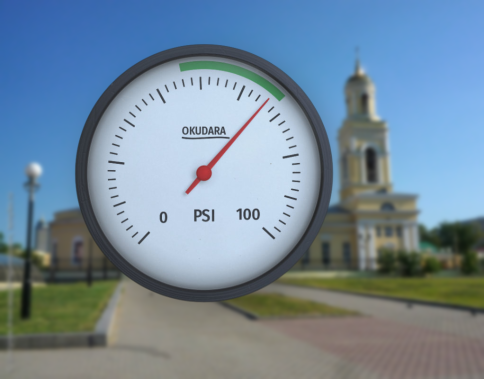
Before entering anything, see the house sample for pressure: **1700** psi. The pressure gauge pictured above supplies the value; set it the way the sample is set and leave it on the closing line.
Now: **66** psi
